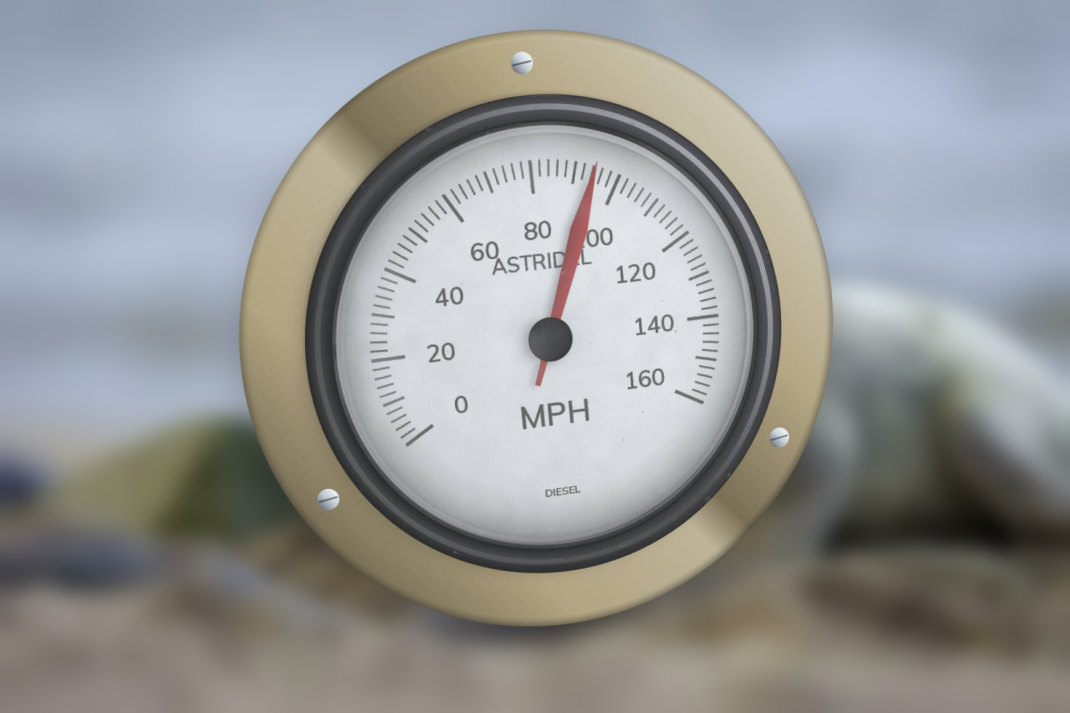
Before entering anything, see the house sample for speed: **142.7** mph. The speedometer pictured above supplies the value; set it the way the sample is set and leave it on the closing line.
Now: **94** mph
